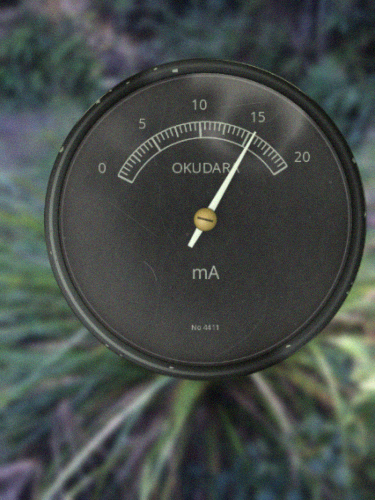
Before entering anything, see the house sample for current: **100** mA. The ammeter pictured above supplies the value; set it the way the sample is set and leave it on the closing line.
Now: **15.5** mA
